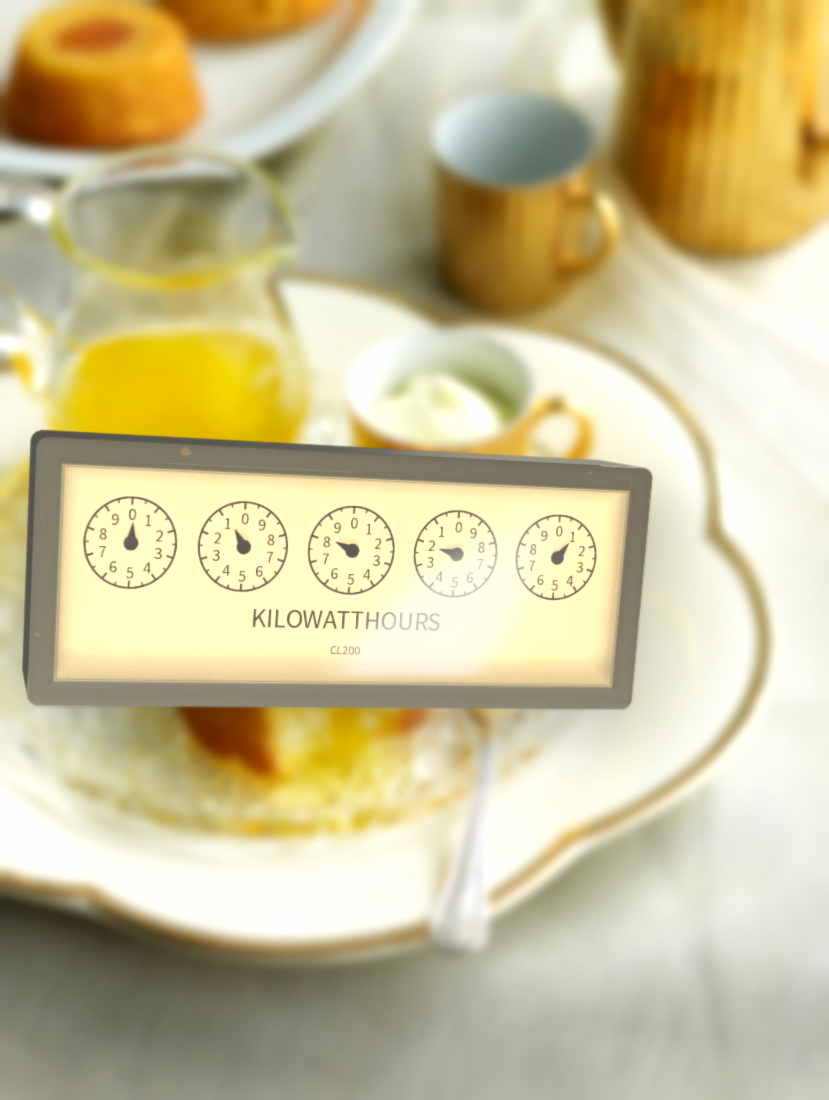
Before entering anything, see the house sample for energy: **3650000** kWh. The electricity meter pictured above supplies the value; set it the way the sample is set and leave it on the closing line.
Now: **821** kWh
